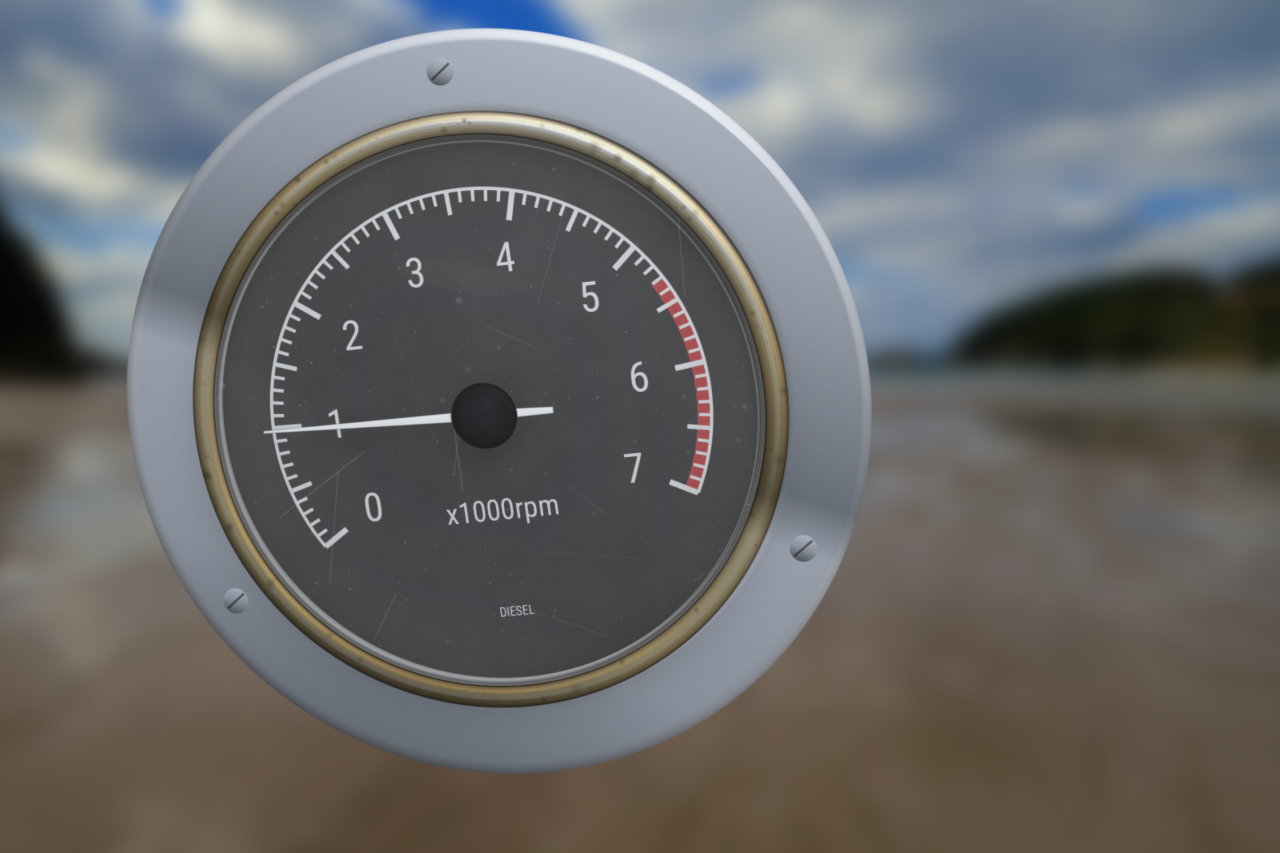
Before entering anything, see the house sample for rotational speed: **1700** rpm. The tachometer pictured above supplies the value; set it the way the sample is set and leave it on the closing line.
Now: **1000** rpm
